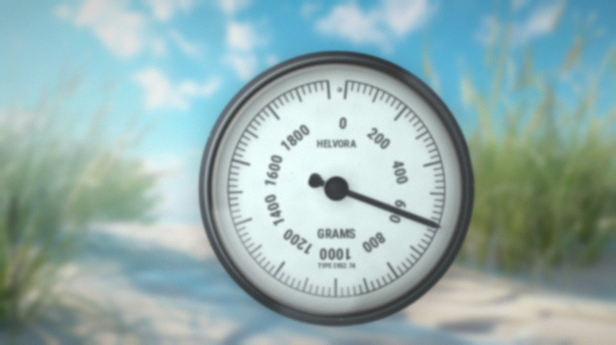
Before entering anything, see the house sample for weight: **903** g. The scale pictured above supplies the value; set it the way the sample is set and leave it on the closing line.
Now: **600** g
